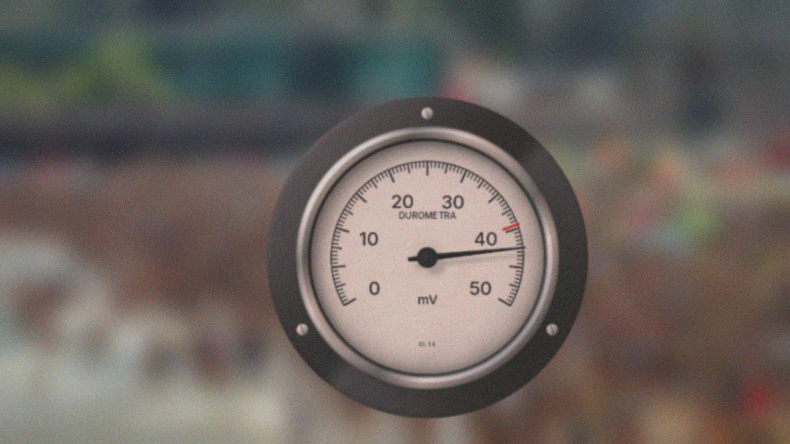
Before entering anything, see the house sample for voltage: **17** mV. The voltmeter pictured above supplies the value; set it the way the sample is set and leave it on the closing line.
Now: **42.5** mV
